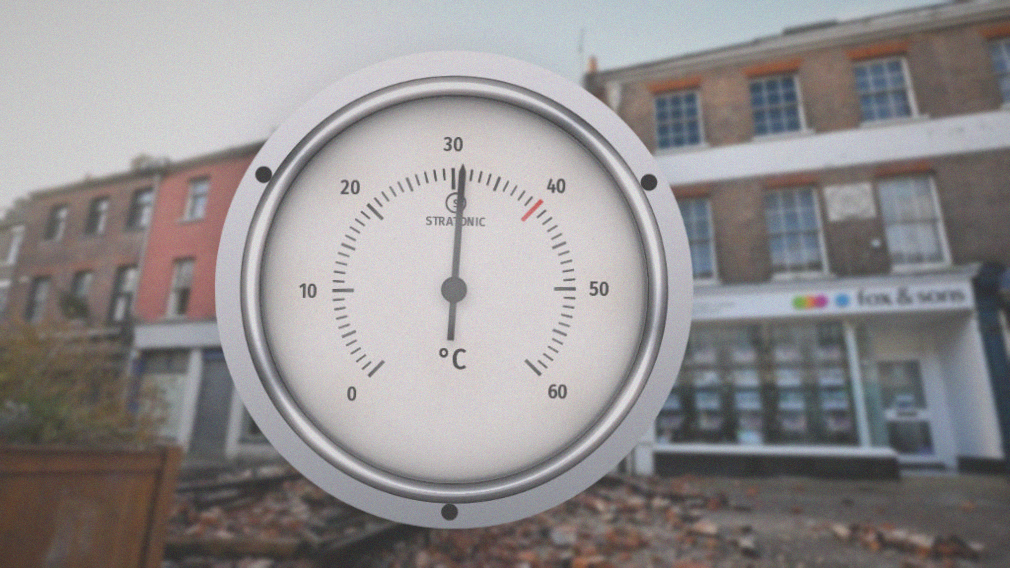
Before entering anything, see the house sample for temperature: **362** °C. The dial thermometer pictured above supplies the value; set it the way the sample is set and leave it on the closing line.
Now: **31** °C
